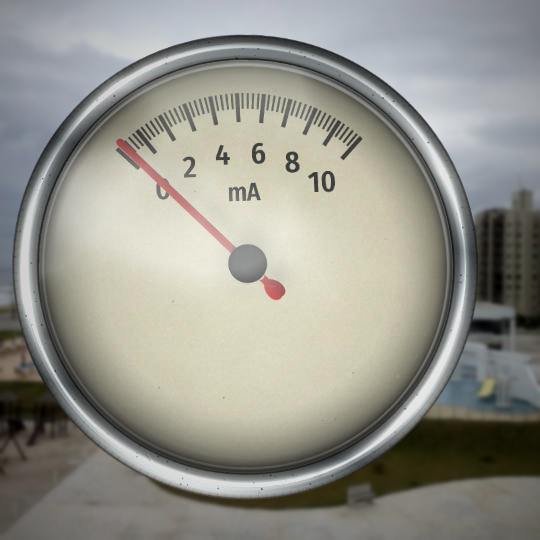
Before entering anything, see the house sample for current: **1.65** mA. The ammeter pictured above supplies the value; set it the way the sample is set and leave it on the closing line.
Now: **0.2** mA
